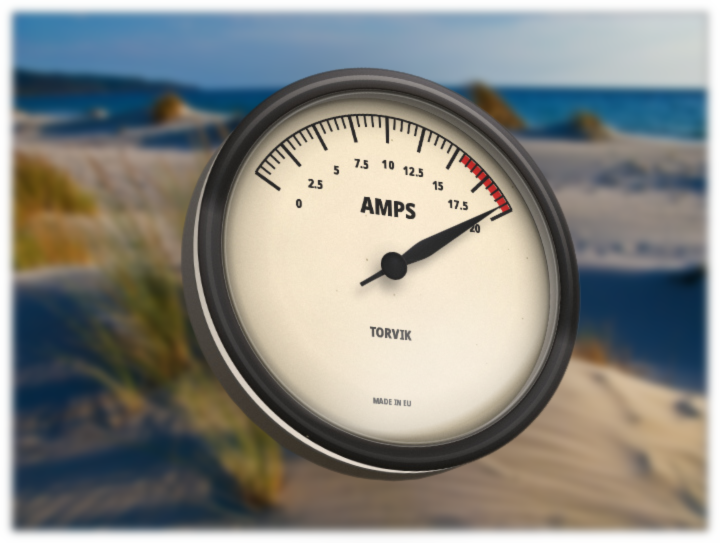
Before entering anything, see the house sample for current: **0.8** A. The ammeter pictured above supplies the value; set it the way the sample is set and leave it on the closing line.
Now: **19.5** A
